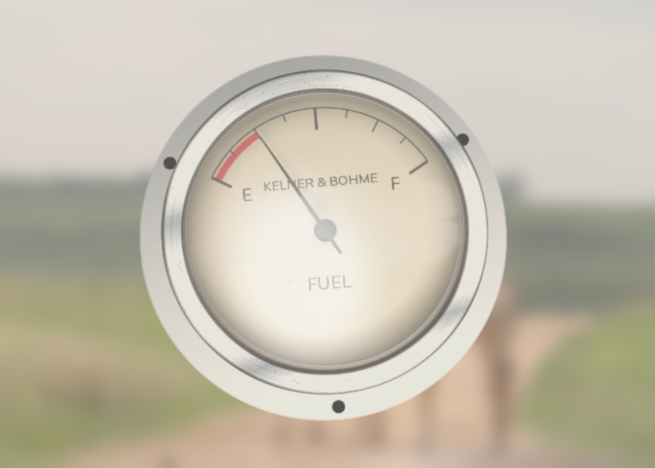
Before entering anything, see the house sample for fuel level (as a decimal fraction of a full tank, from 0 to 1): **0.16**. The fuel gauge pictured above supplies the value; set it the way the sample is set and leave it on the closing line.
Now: **0.25**
